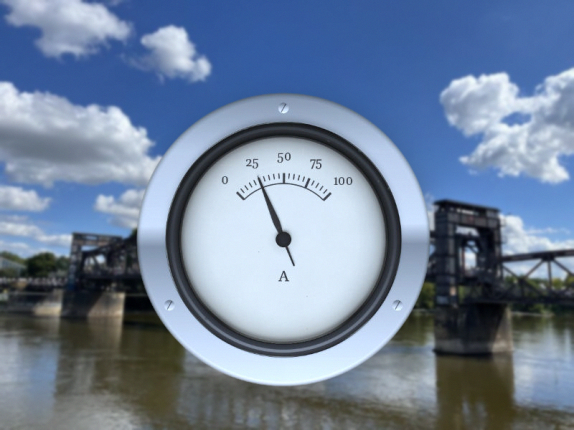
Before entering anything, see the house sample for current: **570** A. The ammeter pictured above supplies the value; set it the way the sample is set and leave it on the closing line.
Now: **25** A
